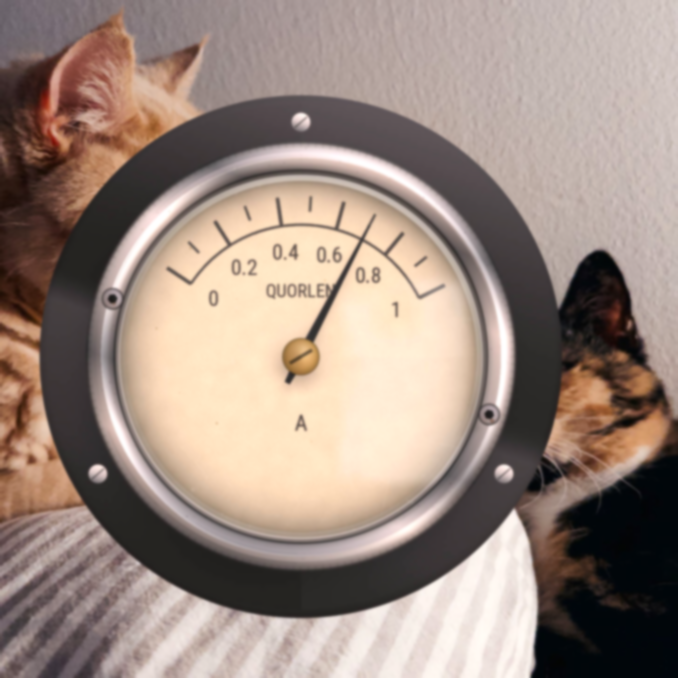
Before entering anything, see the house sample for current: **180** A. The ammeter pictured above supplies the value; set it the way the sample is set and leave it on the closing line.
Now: **0.7** A
